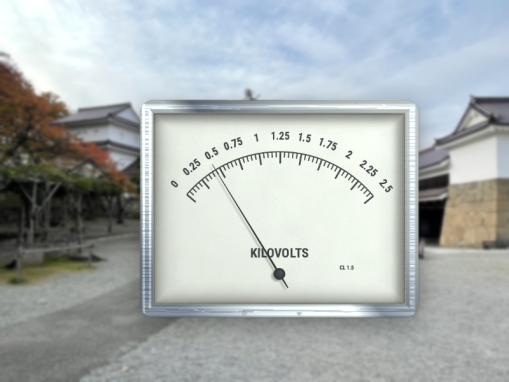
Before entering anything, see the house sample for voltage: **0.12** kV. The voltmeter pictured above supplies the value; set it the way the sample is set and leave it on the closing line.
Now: **0.45** kV
